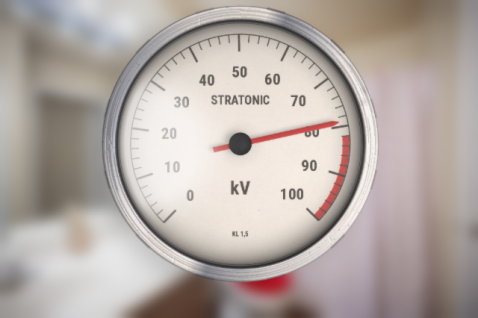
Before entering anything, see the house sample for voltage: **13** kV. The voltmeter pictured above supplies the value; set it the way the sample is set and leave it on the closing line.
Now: **79** kV
